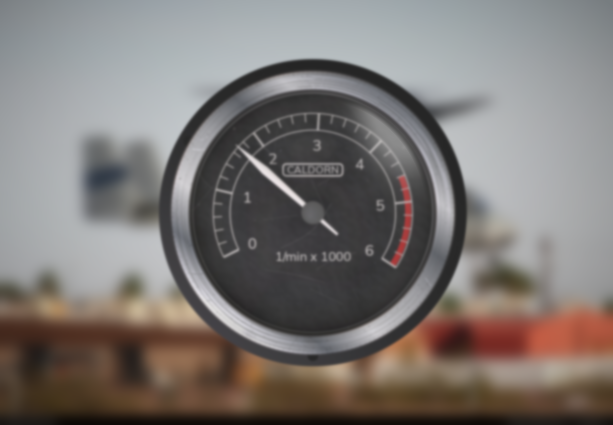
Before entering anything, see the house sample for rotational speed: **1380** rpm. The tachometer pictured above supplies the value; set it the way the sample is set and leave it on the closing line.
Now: **1700** rpm
